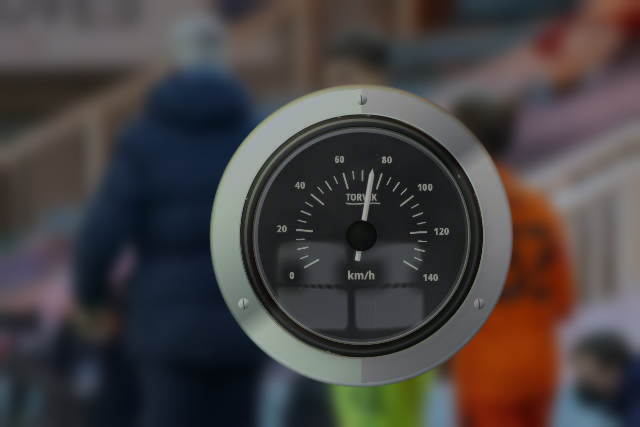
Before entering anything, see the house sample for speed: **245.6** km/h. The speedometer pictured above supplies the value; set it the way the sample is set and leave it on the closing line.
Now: **75** km/h
